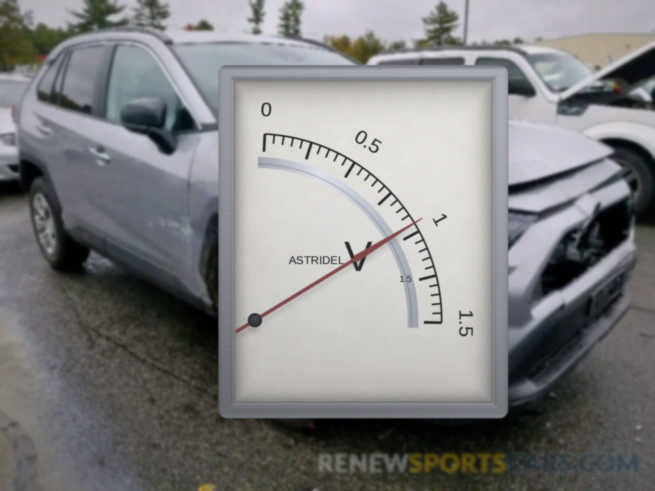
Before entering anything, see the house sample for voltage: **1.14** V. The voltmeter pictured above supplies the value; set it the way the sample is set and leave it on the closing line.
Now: **0.95** V
